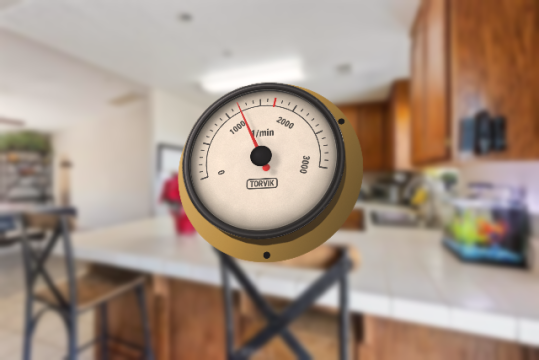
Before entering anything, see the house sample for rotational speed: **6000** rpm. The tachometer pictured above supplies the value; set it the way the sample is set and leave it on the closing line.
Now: **1200** rpm
